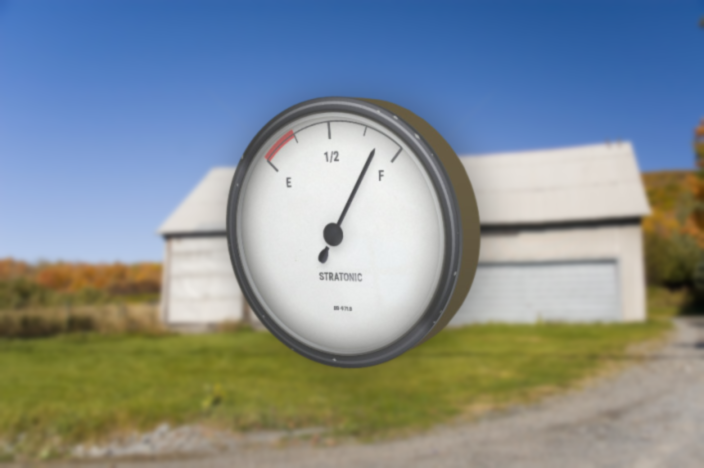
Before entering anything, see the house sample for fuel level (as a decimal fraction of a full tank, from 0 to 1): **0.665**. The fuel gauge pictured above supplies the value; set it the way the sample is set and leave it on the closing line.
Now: **0.875**
